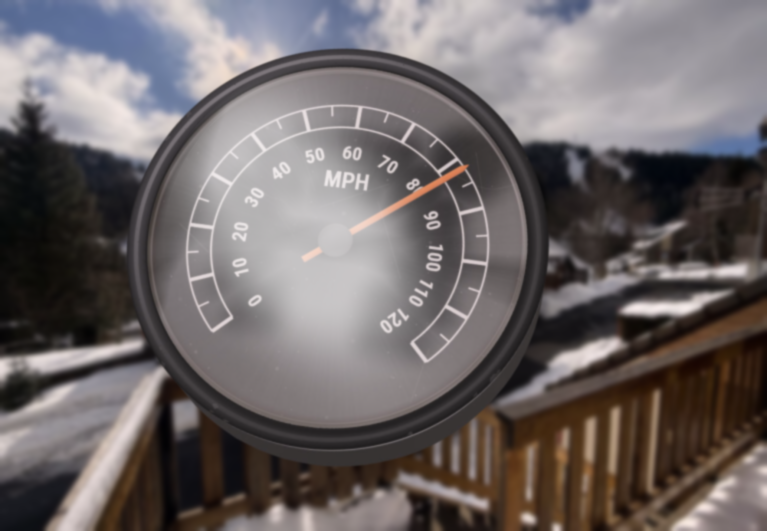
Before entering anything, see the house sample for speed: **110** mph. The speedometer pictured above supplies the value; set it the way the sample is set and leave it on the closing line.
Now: **82.5** mph
